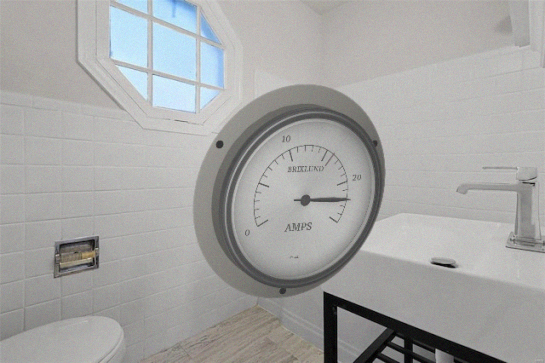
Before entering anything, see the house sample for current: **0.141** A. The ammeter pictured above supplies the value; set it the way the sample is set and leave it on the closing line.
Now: **22** A
